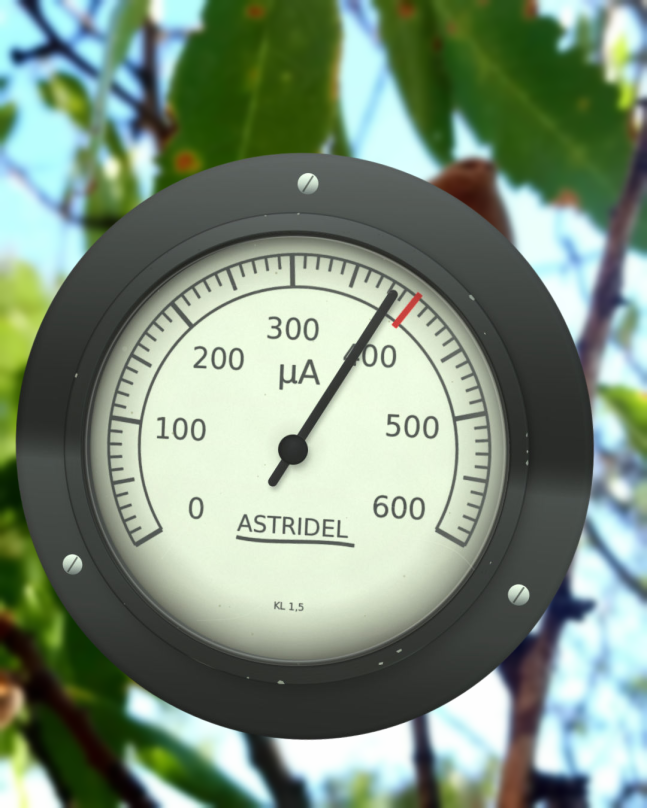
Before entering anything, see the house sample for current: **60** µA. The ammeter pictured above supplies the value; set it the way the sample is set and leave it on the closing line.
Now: **385** µA
